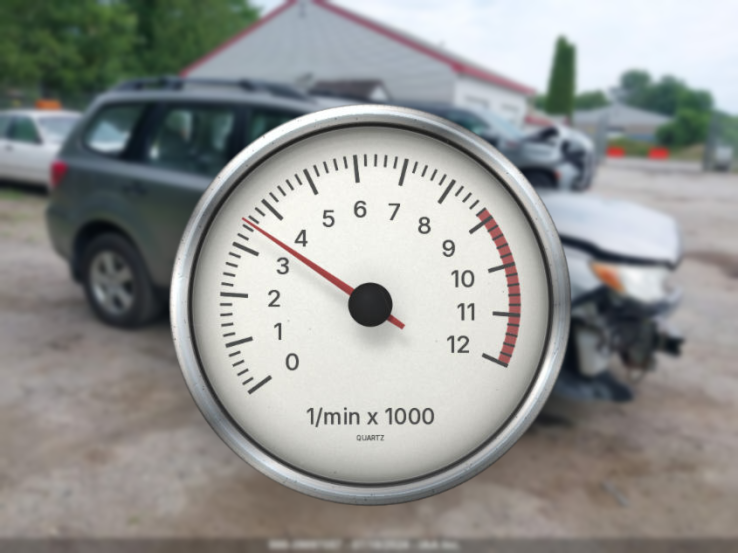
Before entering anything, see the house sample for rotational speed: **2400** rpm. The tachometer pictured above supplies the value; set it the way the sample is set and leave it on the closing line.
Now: **3500** rpm
